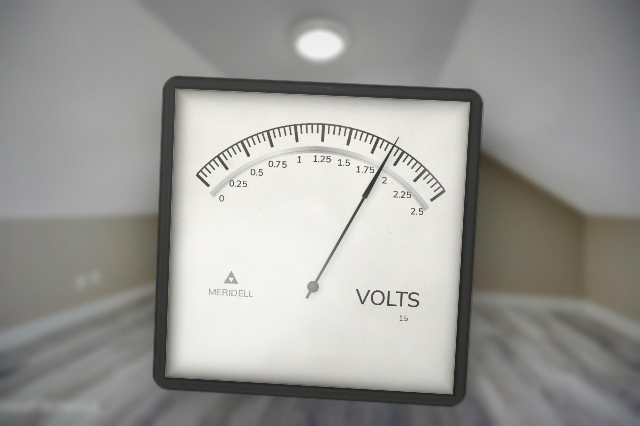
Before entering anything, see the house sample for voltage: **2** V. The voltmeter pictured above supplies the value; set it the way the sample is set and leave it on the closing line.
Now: **1.9** V
